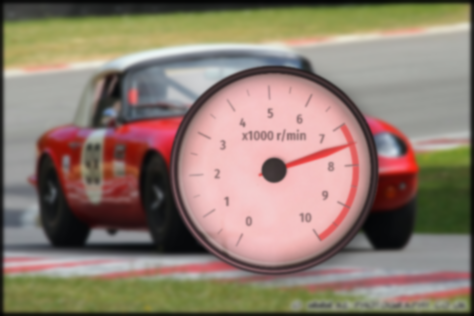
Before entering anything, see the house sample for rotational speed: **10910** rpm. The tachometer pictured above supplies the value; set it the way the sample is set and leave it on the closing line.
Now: **7500** rpm
